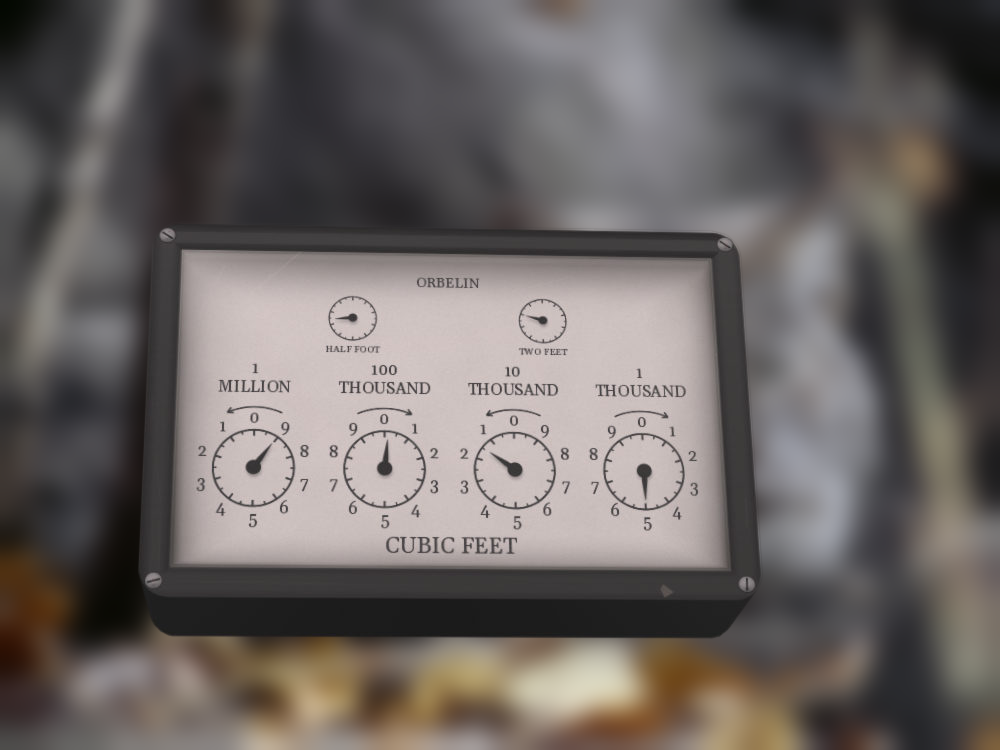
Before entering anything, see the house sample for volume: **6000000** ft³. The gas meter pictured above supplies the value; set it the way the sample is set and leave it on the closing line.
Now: **901500** ft³
